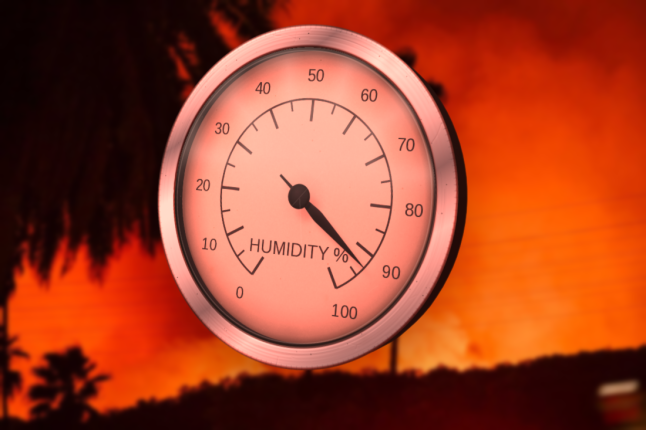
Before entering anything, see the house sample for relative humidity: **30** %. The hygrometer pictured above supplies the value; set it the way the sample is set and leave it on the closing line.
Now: **92.5** %
